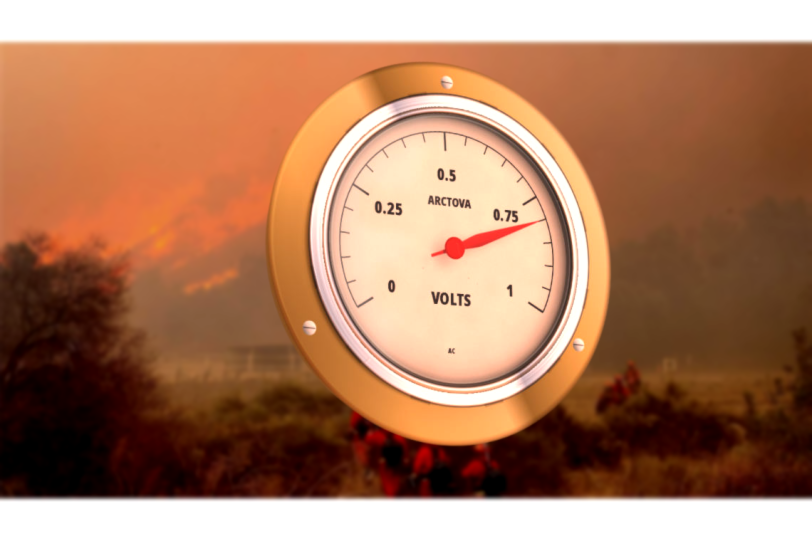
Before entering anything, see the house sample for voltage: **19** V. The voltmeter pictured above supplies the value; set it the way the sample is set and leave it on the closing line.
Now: **0.8** V
